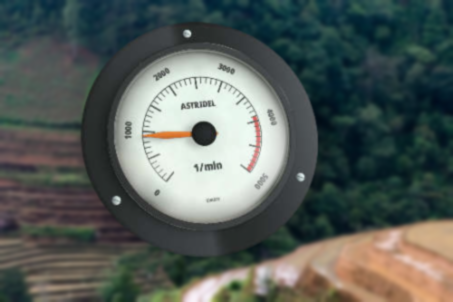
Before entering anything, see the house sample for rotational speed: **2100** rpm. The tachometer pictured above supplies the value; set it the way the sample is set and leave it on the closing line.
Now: **900** rpm
